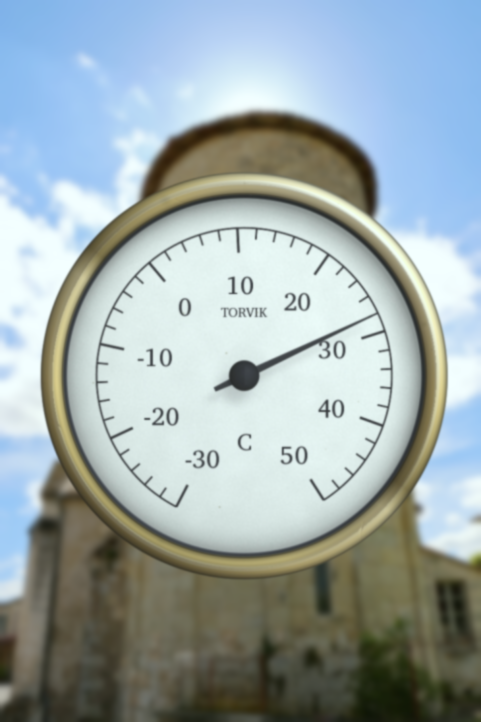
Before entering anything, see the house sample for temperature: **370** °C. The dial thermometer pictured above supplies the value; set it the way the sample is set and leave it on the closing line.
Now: **28** °C
